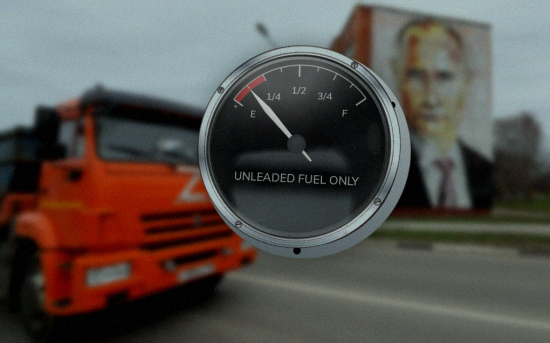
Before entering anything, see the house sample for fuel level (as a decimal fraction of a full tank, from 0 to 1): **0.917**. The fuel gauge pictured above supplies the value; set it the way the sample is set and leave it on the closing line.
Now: **0.125**
